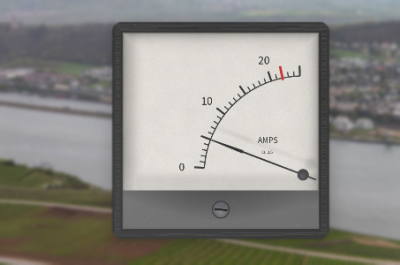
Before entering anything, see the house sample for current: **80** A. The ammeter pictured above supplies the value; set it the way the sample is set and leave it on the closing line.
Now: **5** A
